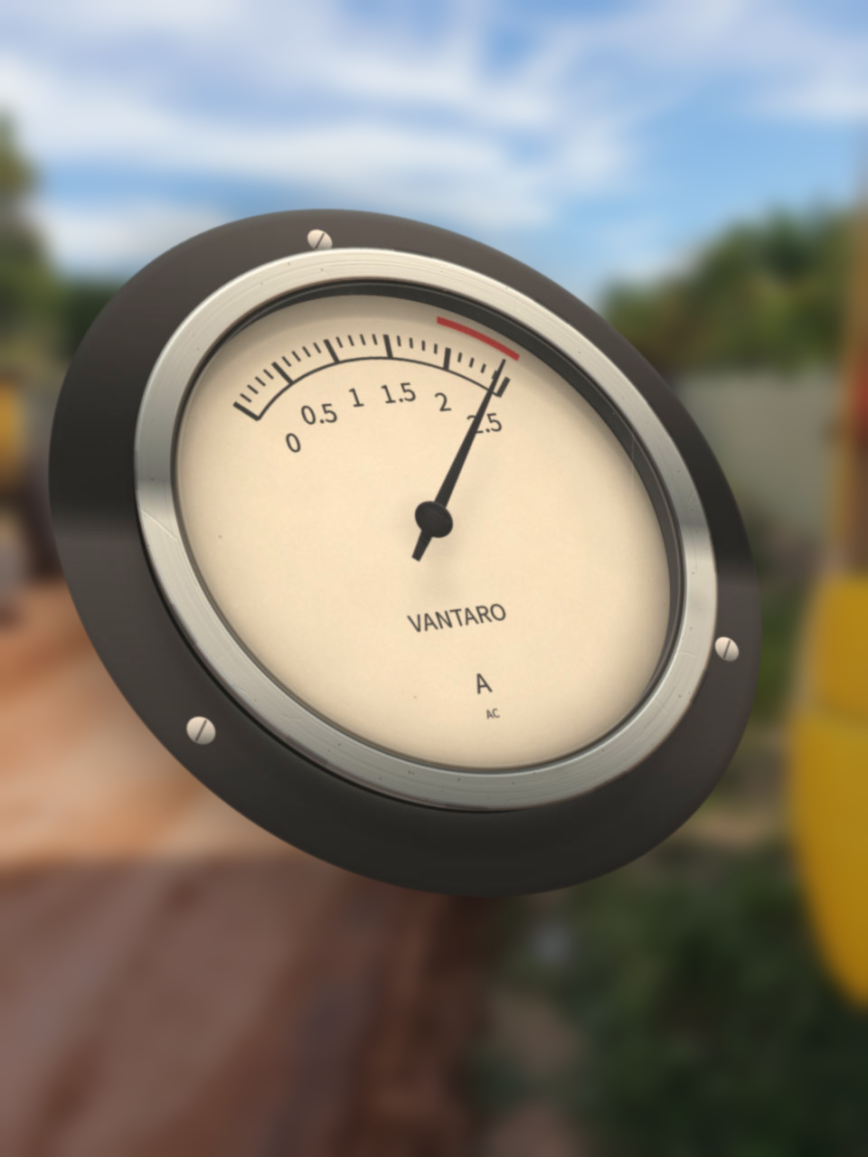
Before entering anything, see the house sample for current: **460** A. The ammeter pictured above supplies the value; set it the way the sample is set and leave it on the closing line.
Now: **2.4** A
